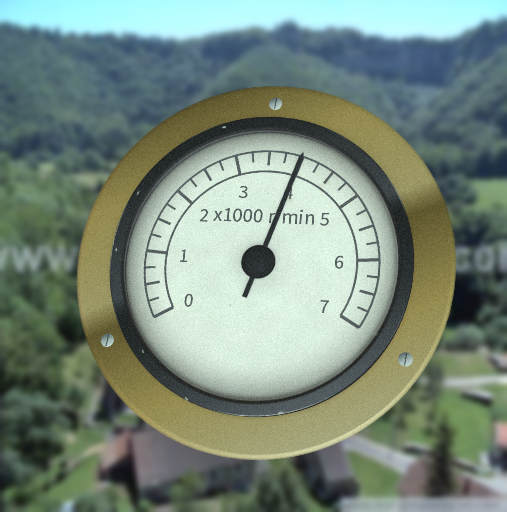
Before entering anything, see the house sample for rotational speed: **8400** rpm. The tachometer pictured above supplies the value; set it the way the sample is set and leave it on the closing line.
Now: **4000** rpm
